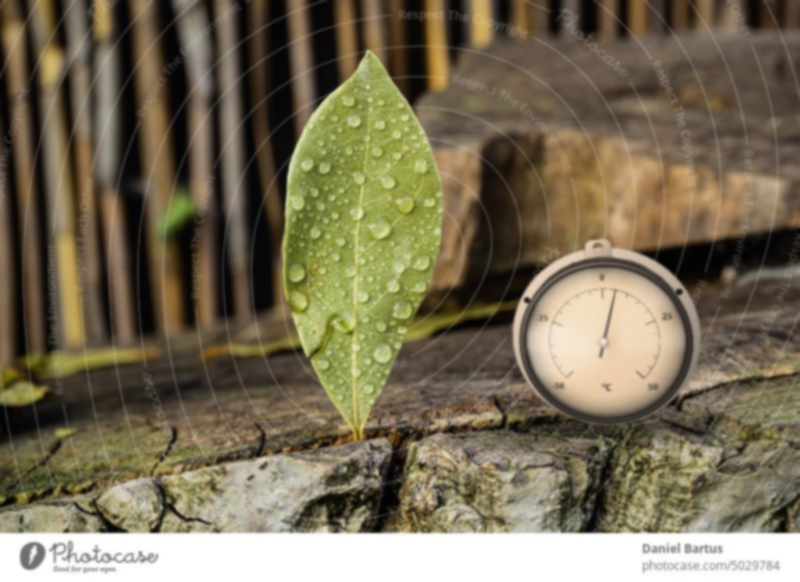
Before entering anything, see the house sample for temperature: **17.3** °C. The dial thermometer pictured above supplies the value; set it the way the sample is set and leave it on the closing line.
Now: **5** °C
